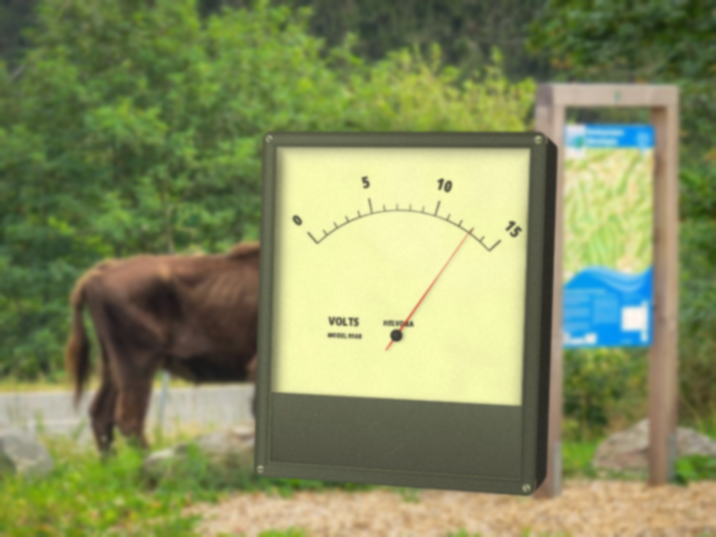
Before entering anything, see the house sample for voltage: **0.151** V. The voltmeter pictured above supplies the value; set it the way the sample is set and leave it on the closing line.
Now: **13** V
